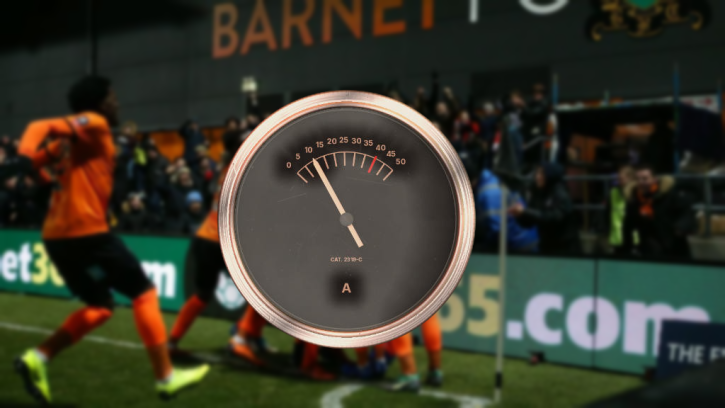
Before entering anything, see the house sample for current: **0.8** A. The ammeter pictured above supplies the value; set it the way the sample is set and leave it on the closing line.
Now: **10** A
